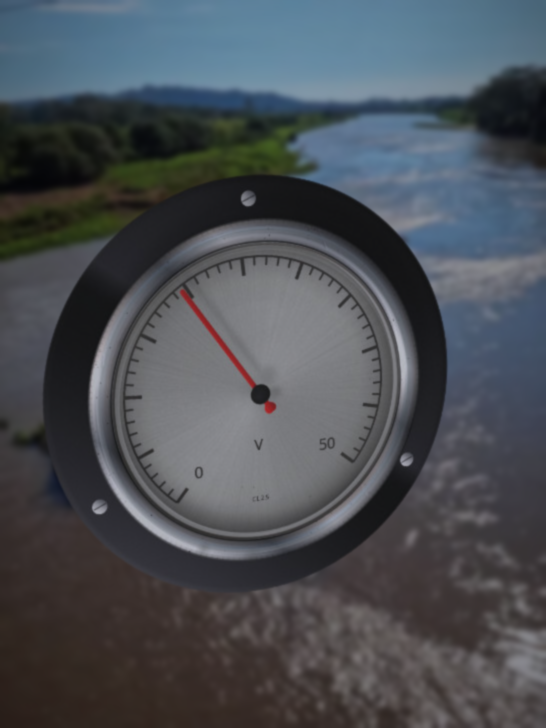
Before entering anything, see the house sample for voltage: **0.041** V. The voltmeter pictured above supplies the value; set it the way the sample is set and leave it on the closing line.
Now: **19.5** V
